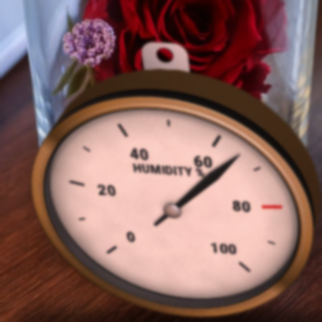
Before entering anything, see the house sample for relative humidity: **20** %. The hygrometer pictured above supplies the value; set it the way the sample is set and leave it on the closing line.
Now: **65** %
